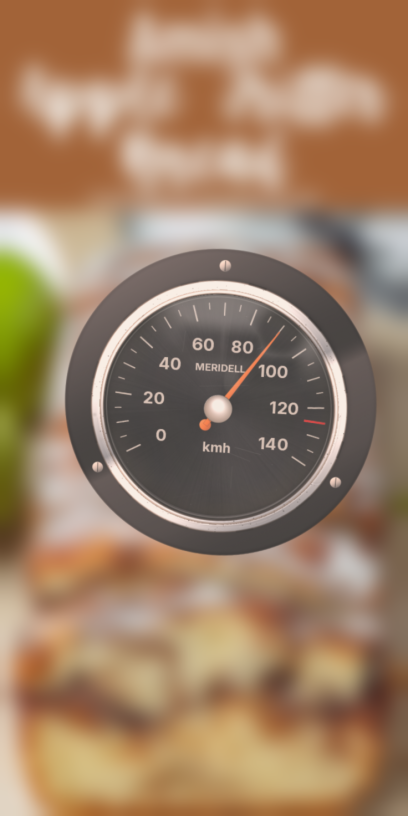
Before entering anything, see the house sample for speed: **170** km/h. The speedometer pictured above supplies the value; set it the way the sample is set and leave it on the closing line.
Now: **90** km/h
